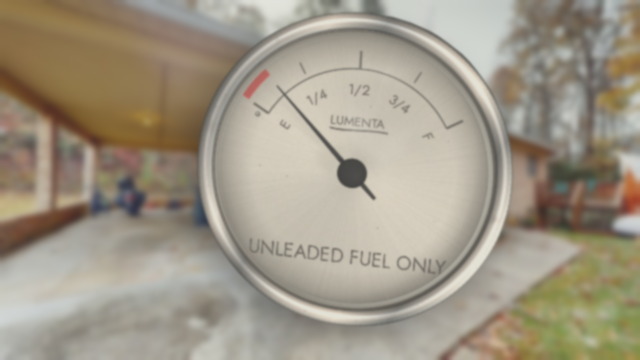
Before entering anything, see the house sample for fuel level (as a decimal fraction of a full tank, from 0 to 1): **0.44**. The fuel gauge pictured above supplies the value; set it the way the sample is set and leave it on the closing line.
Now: **0.125**
